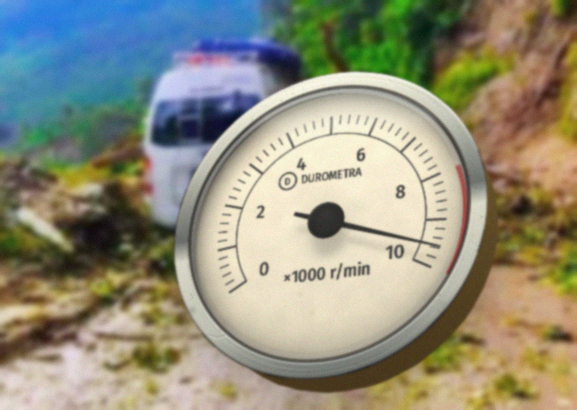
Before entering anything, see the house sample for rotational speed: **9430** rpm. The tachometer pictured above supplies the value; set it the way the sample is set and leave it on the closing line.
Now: **9600** rpm
